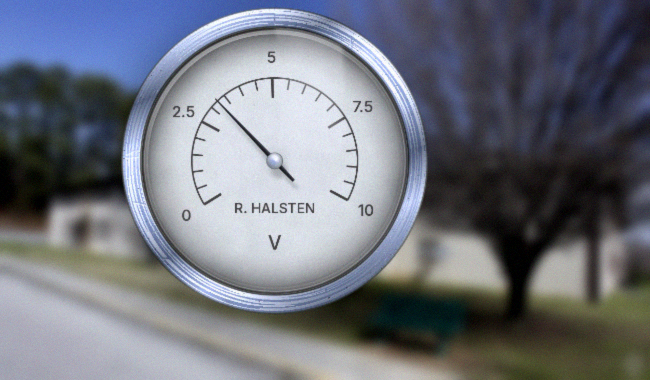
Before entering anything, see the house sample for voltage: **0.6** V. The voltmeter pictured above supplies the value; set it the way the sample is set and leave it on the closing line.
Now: **3.25** V
